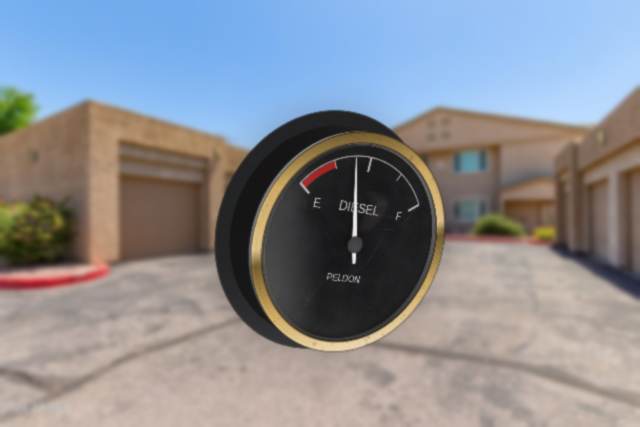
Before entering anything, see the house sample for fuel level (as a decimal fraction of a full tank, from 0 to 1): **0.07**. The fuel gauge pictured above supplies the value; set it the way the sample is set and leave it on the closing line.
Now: **0.375**
